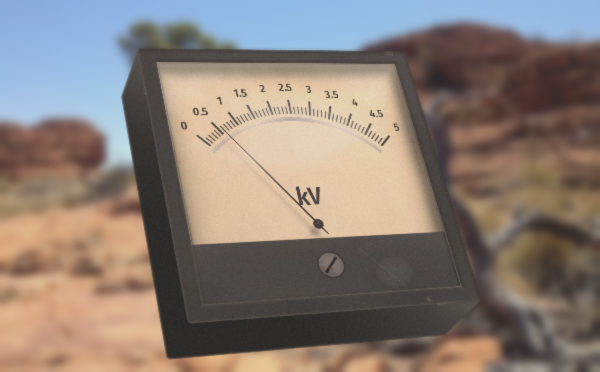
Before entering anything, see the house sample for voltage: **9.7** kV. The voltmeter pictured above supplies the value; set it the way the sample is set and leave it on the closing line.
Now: **0.5** kV
